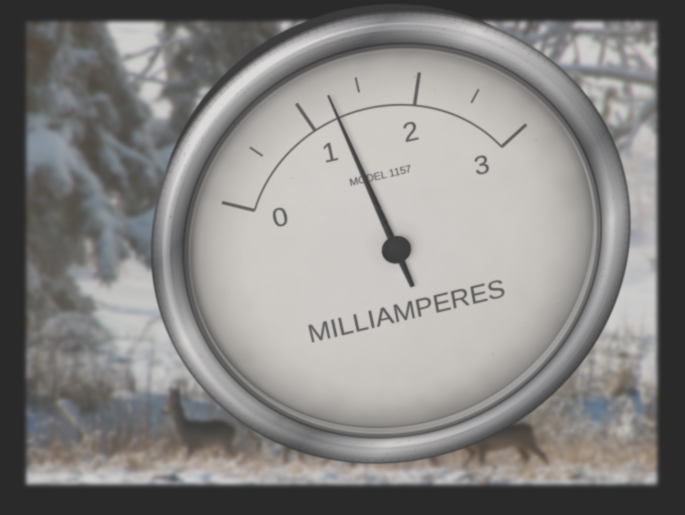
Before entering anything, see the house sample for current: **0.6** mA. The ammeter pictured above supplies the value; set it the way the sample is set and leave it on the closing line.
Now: **1.25** mA
